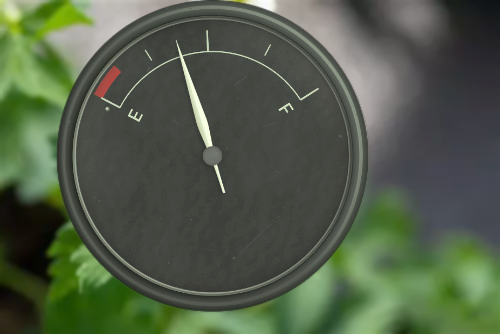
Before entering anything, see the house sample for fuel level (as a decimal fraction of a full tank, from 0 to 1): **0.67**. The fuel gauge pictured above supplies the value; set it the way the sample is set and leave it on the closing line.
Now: **0.375**
